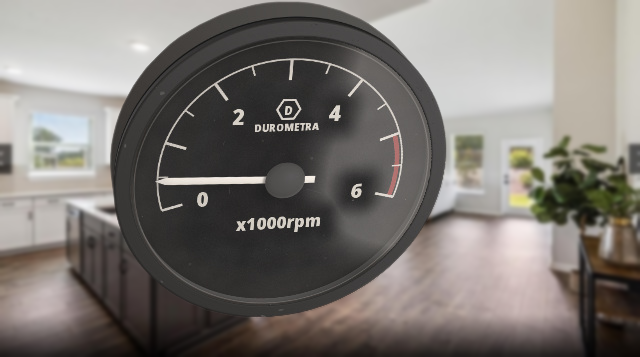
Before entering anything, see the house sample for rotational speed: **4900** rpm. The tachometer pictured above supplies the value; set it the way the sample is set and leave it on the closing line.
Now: **500** rpm
